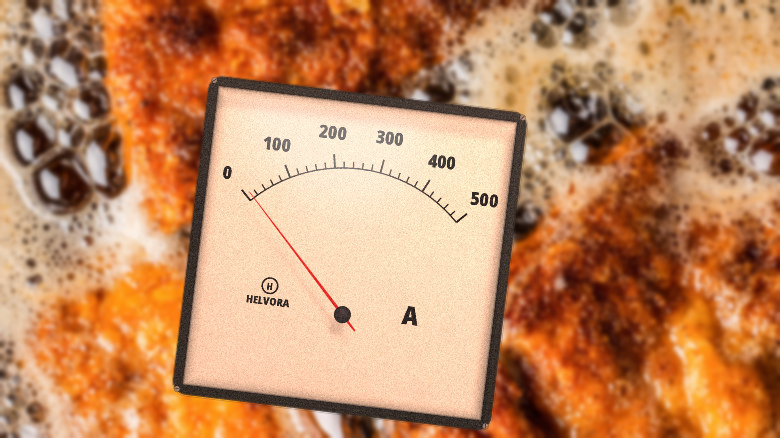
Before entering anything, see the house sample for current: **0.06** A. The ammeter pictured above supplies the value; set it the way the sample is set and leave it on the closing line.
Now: **10** A
